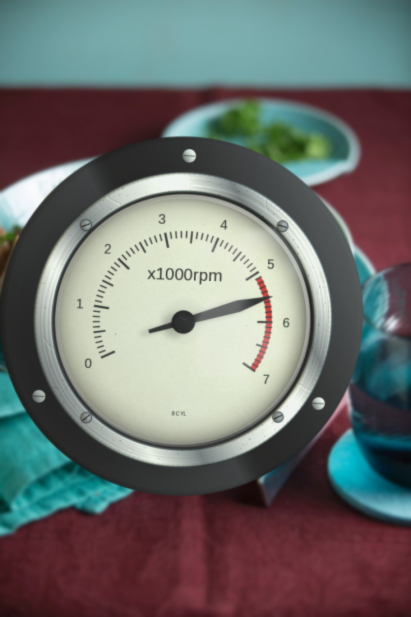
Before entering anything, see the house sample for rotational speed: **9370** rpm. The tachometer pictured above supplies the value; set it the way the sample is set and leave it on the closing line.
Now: **5500** rpm
